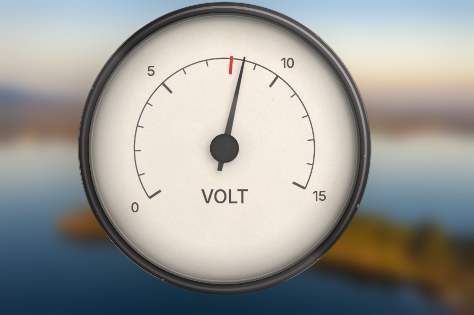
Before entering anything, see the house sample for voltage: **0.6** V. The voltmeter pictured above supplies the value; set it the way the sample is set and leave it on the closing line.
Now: **8.5** V
